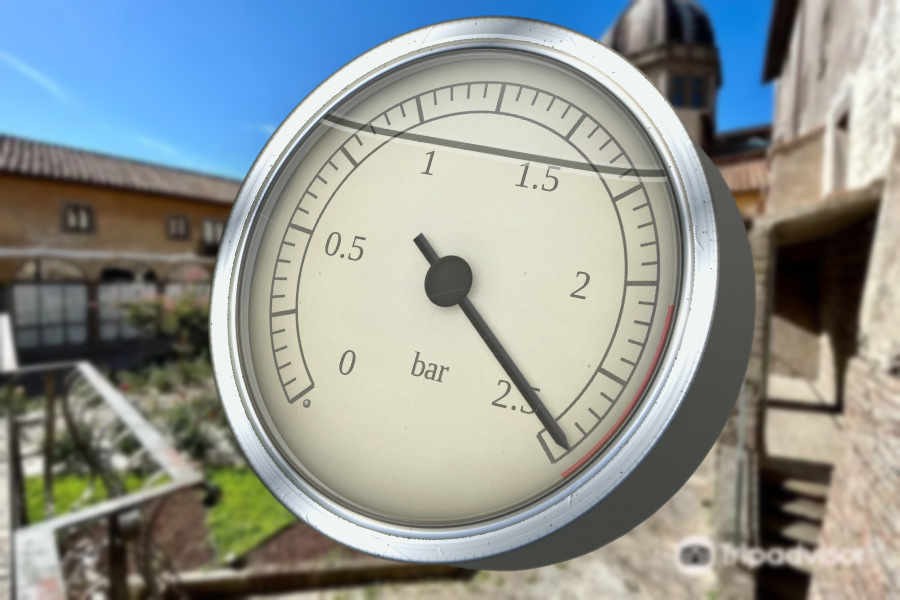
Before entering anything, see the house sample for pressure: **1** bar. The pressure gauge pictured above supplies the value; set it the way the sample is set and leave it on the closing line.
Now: **2.45** bar
